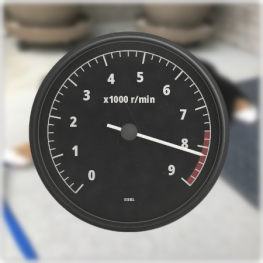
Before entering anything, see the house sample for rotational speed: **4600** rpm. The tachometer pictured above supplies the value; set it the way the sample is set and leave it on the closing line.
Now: **8200** rpm
